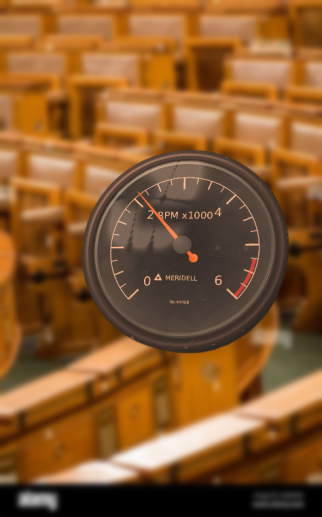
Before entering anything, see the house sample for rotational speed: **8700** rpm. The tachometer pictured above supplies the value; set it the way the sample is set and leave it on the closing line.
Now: **2125** rpm
